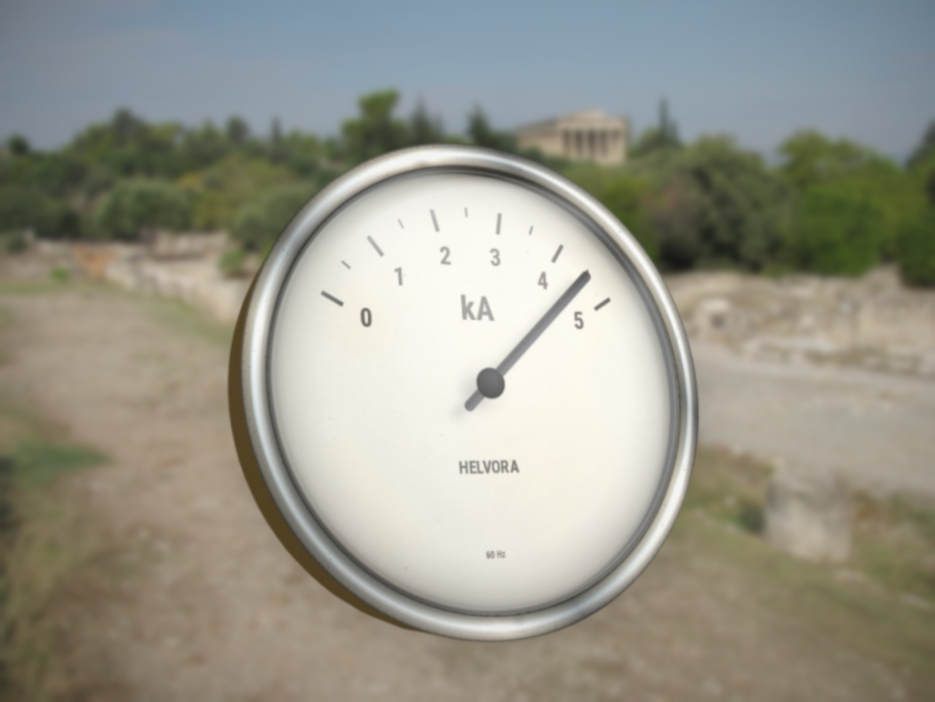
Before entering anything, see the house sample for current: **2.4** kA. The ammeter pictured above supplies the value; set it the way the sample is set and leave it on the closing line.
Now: **4.5** kA
